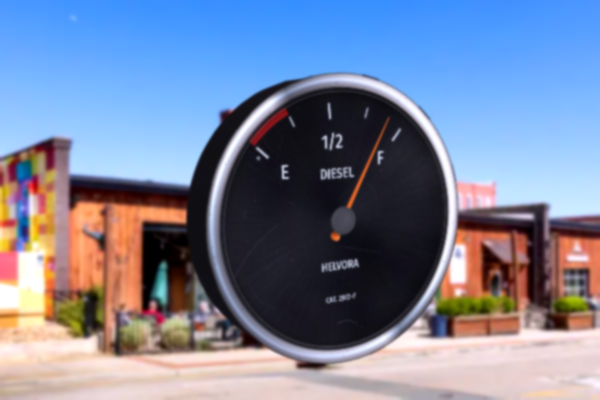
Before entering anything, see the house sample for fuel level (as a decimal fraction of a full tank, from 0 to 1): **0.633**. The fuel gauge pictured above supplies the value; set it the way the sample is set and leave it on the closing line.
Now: **0.875**
